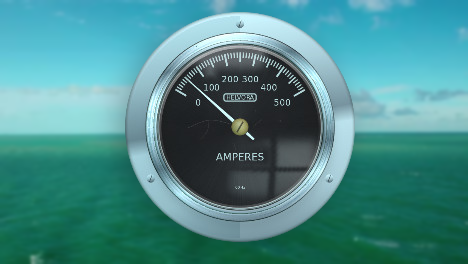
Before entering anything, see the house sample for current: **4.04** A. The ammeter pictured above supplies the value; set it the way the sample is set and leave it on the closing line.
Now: **50** A
